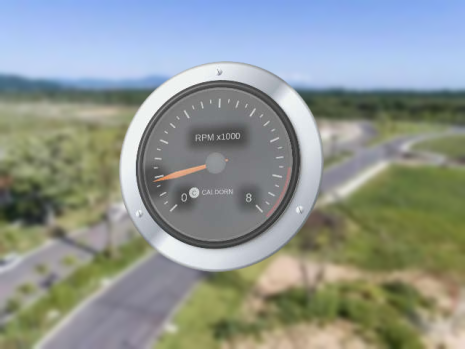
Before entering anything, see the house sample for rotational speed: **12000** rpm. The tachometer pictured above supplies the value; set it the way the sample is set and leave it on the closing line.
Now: **875** rpm
